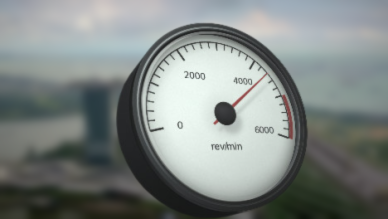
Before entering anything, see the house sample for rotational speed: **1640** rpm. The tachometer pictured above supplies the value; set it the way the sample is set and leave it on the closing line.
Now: **4400** rpm
